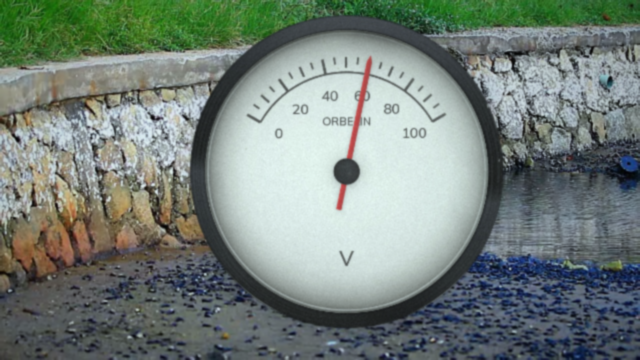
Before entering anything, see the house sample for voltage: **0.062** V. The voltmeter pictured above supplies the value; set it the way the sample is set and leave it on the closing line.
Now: **60** V
